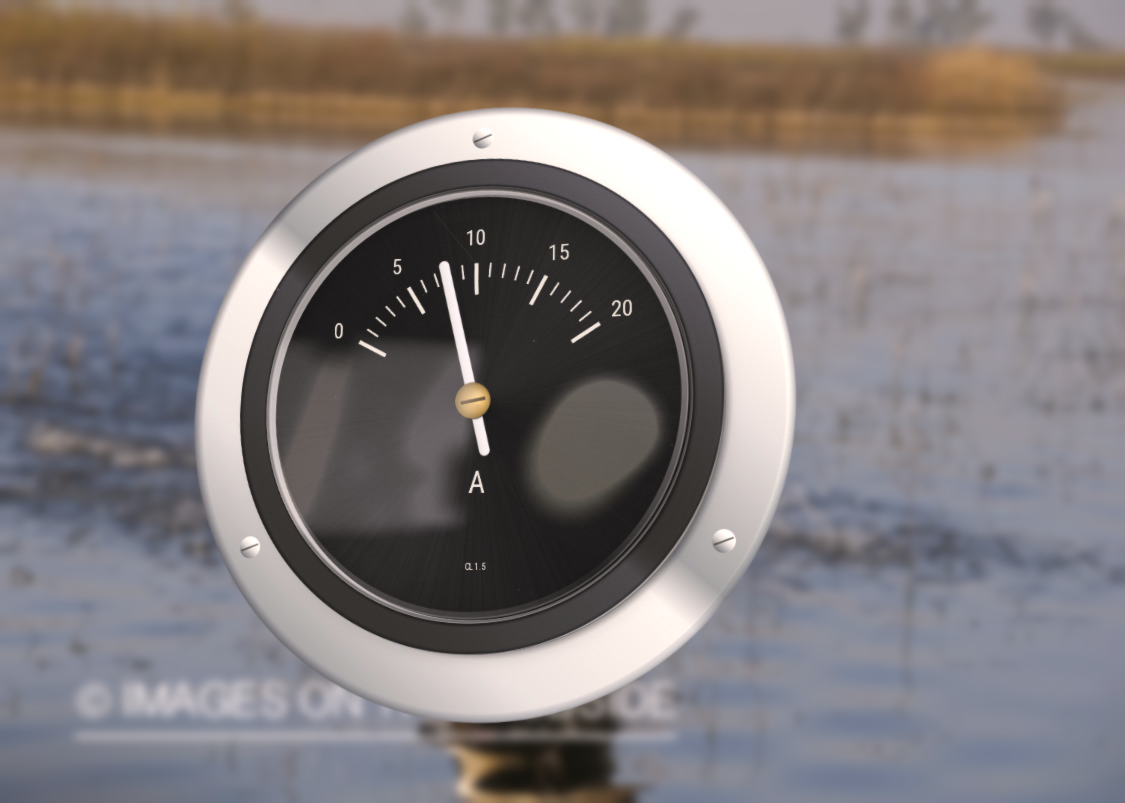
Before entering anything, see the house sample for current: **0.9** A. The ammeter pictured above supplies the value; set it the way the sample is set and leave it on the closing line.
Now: **8** A
